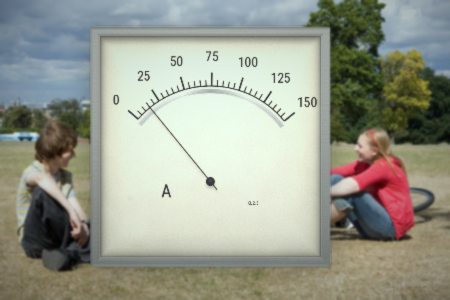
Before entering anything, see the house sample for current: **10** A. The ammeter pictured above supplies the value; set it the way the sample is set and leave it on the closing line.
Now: **15** A
